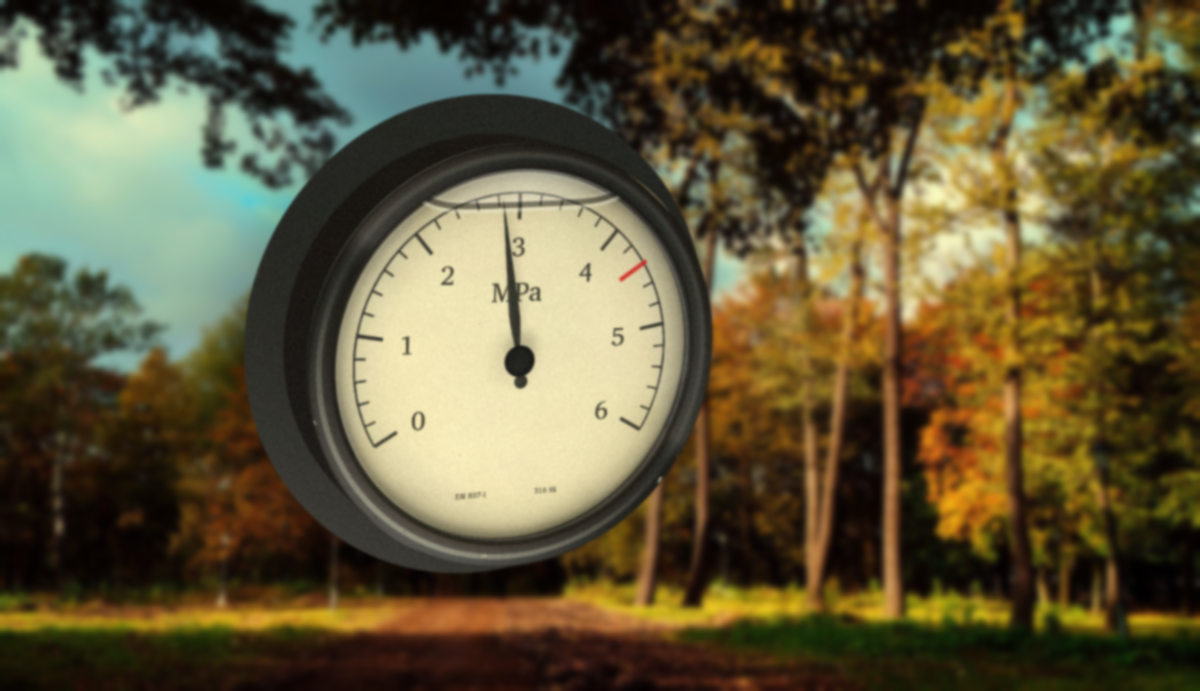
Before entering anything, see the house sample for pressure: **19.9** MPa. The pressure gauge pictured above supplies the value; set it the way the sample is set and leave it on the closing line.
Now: **2.8** MPa
